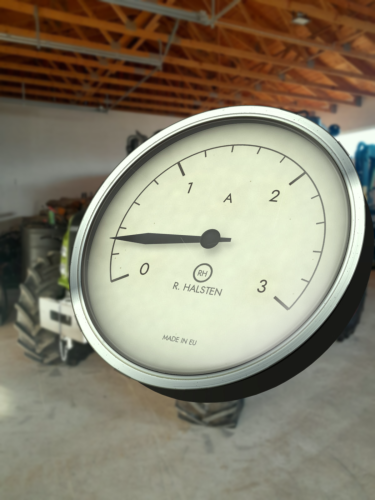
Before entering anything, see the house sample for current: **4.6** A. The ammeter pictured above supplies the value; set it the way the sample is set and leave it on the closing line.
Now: **0.3** A
